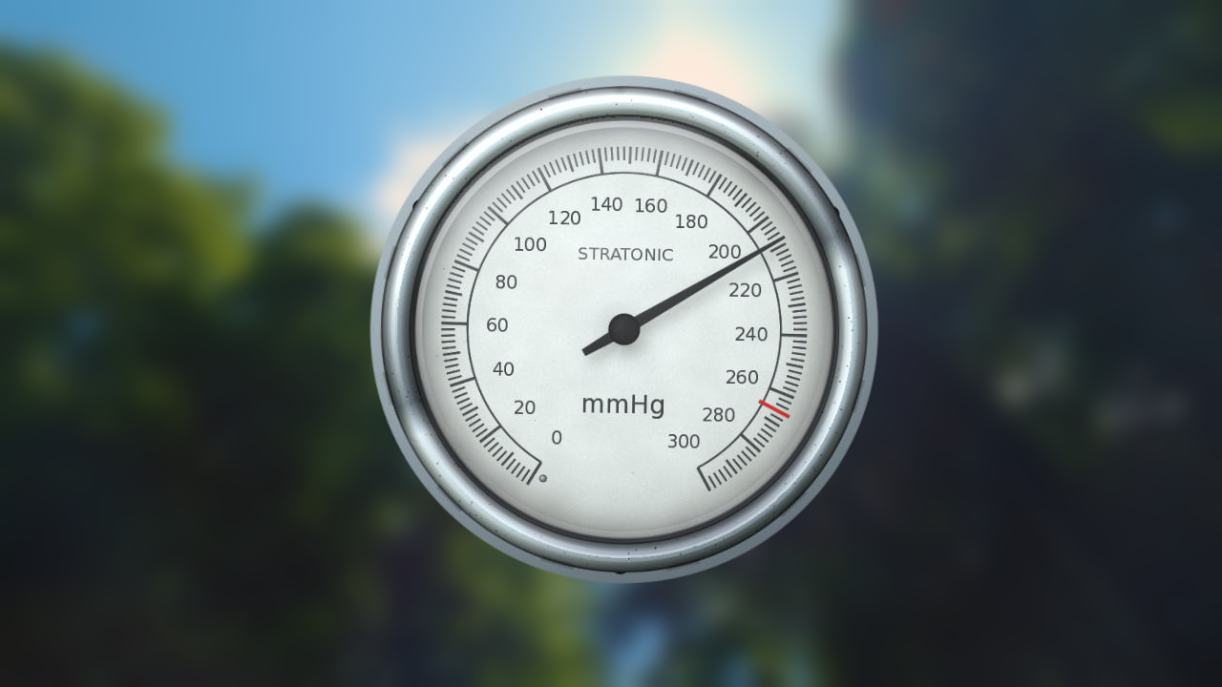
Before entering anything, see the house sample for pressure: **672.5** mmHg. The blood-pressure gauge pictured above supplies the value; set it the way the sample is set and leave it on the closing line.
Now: **208** mmHg
